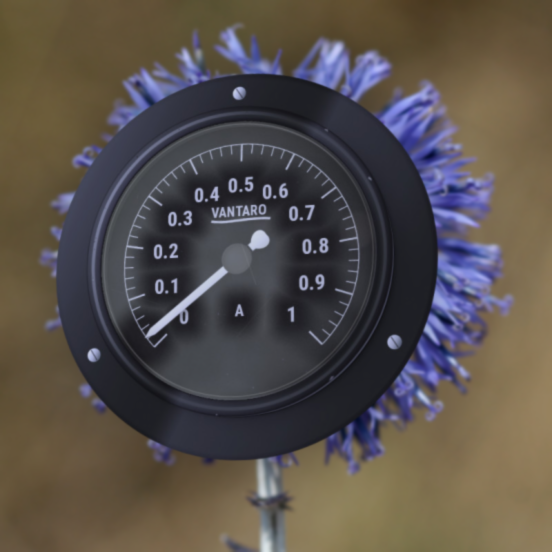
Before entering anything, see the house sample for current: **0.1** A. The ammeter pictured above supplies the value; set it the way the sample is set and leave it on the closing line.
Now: **0.02** A
